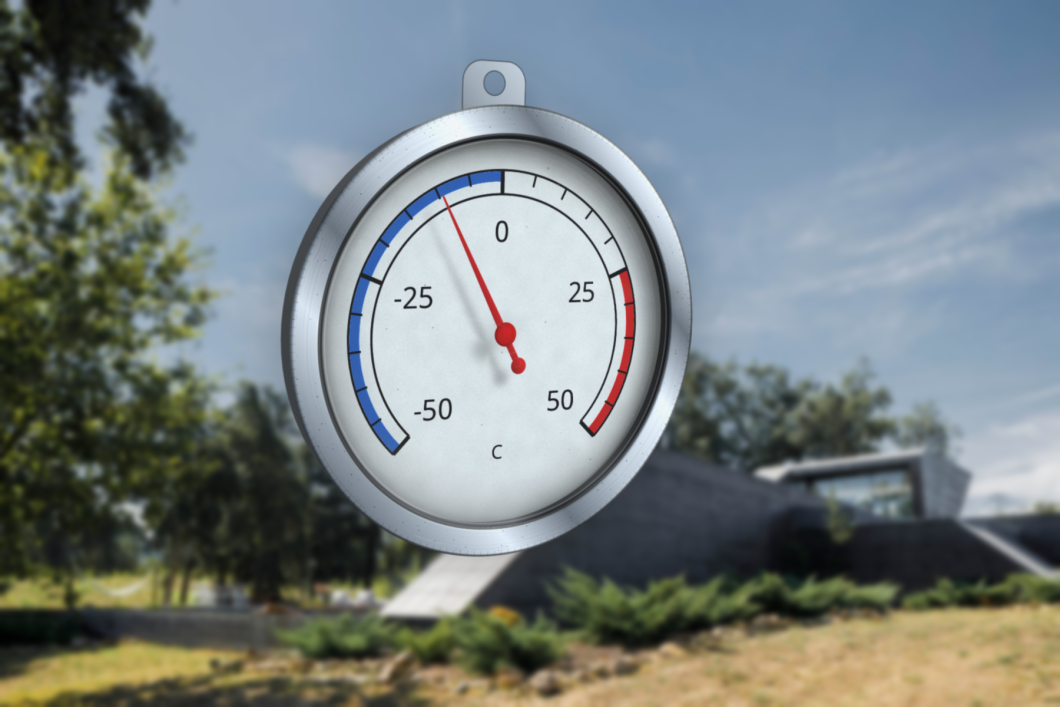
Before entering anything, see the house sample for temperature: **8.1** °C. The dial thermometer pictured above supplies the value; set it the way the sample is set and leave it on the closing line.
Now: **-10** °C
